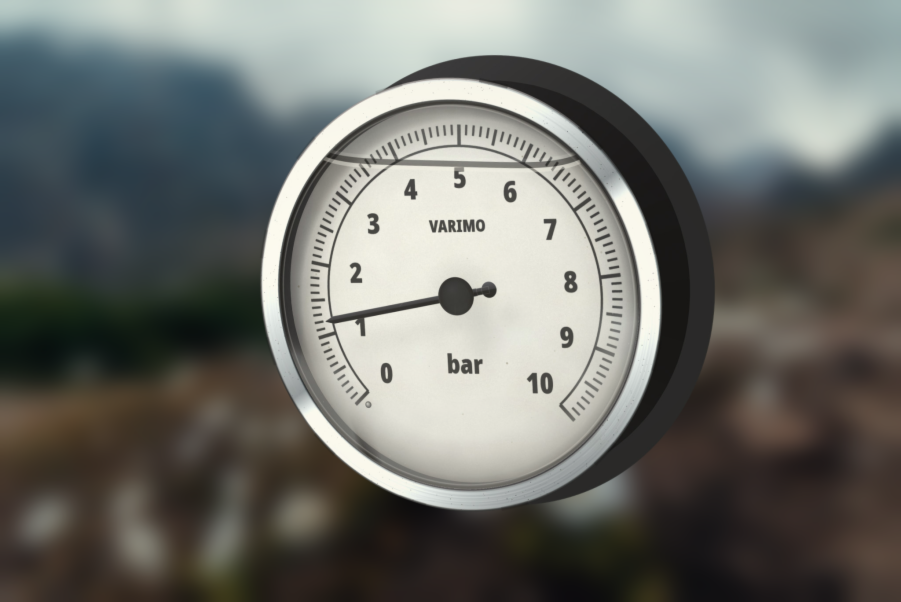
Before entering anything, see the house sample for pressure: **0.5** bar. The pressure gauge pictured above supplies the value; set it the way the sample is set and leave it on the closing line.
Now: **1.2** bar
